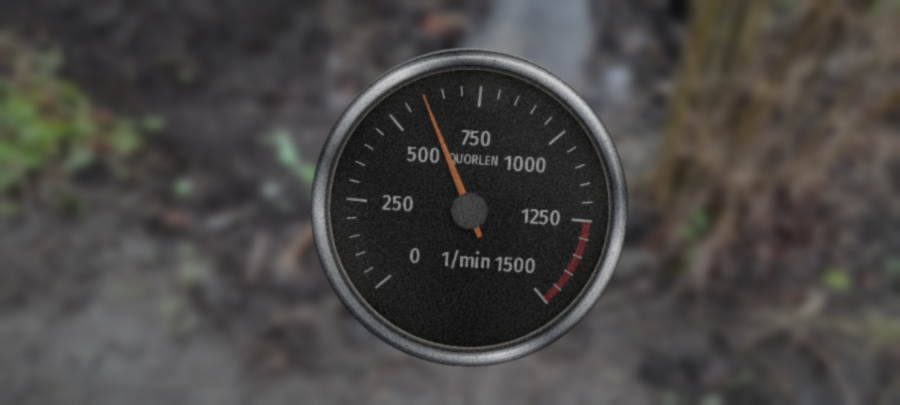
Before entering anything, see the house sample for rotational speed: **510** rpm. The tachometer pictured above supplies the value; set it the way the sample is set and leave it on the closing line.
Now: **600** rpm
